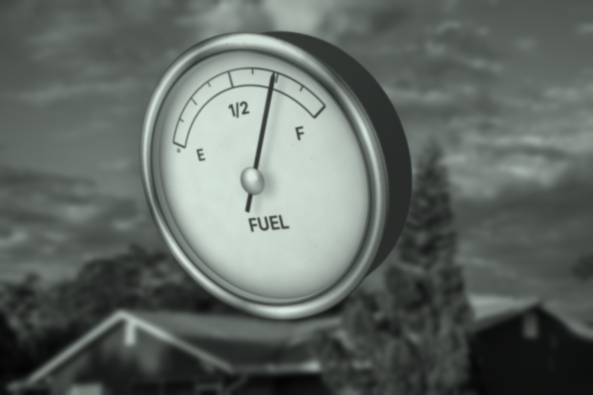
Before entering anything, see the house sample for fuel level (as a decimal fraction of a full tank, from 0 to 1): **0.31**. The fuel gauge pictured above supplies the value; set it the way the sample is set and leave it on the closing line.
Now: **0.75**
